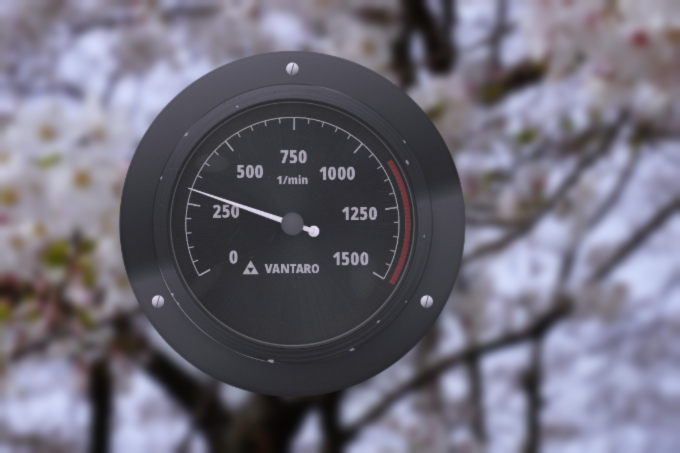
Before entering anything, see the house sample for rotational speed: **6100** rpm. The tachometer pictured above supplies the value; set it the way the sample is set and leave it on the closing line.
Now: **300** rpm
